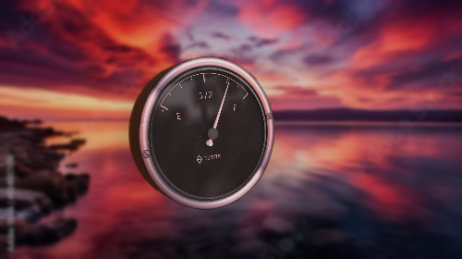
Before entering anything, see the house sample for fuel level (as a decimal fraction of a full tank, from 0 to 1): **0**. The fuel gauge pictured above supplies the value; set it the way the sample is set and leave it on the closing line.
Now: **0.75**
